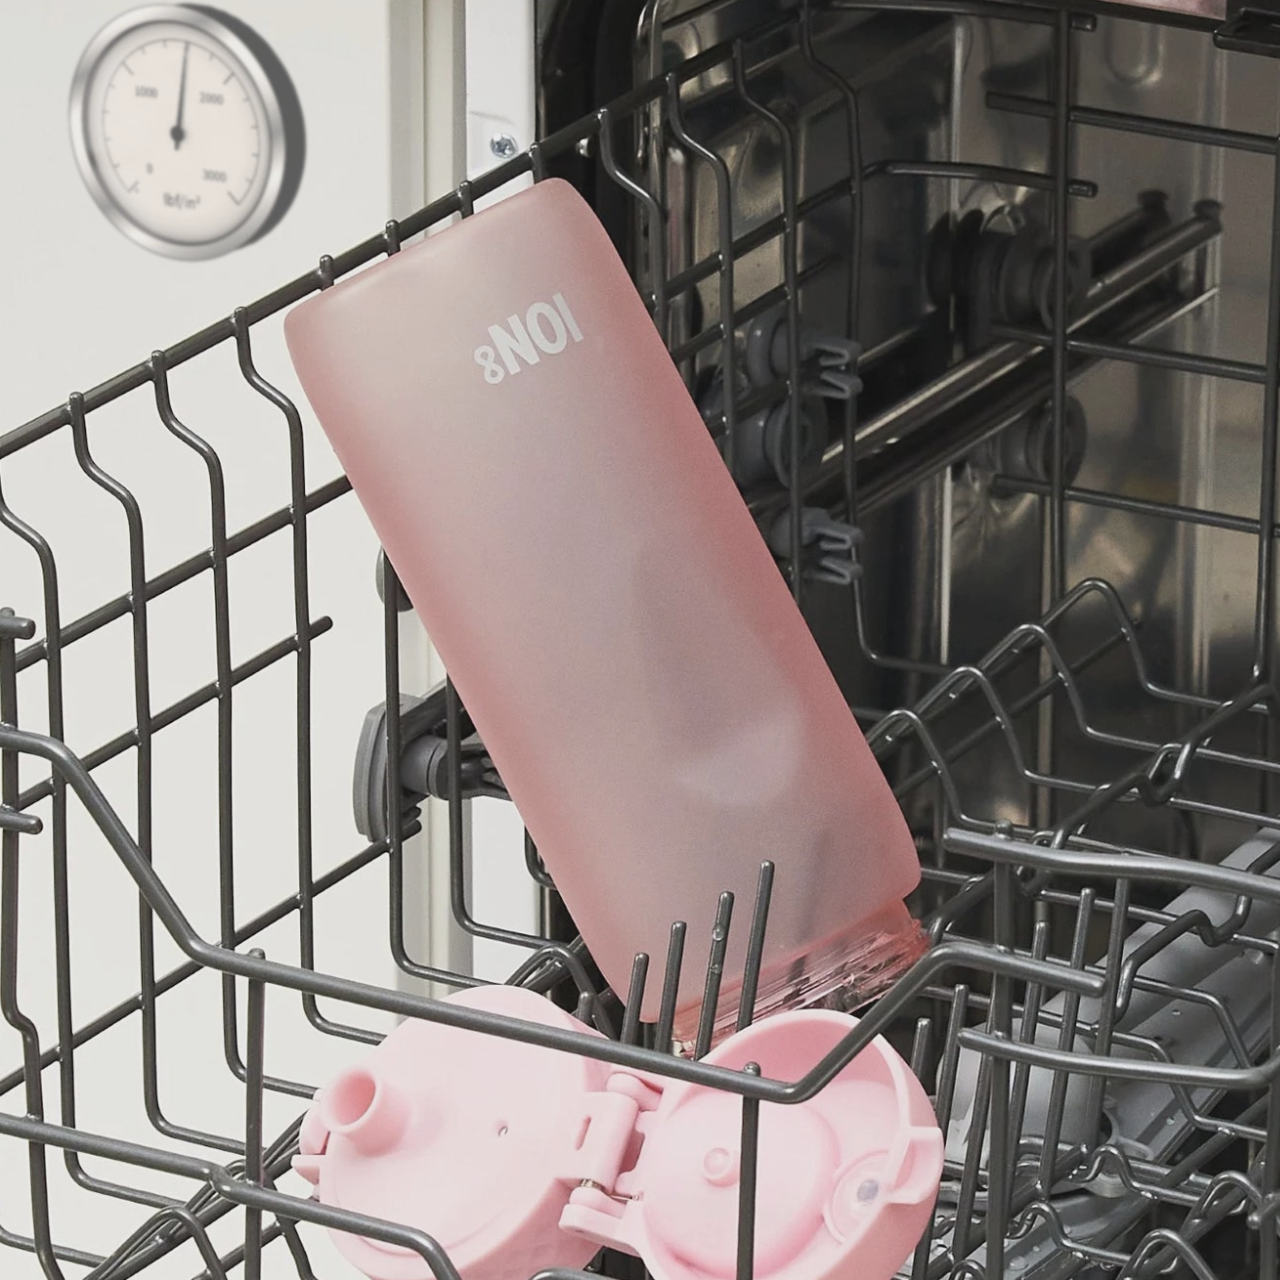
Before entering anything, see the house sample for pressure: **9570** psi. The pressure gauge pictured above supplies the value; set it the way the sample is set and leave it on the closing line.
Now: **1600** psi
